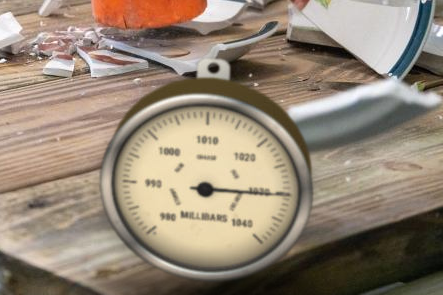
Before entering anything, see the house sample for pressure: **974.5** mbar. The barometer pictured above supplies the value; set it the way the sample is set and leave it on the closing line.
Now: **1030** mbar
